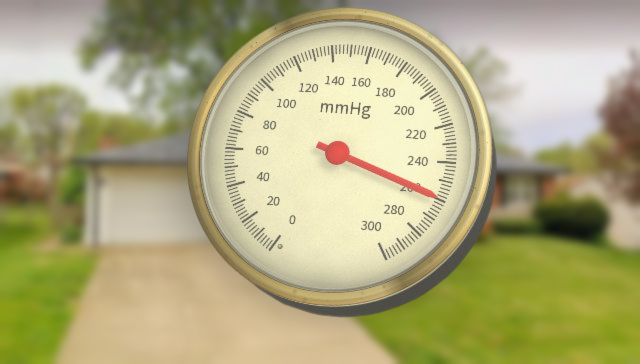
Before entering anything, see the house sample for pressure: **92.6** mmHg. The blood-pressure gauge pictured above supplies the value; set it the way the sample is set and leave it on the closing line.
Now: **260** mmHg
